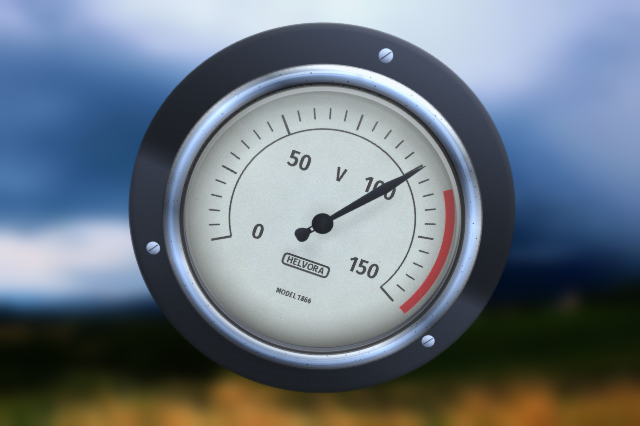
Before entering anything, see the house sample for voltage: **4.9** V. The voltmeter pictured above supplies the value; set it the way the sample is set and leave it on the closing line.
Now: **100** V
